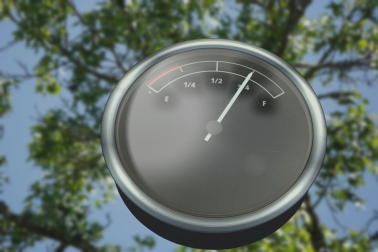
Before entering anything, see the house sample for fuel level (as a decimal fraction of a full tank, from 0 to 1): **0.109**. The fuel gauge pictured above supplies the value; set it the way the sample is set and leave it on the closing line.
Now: **0.75**
